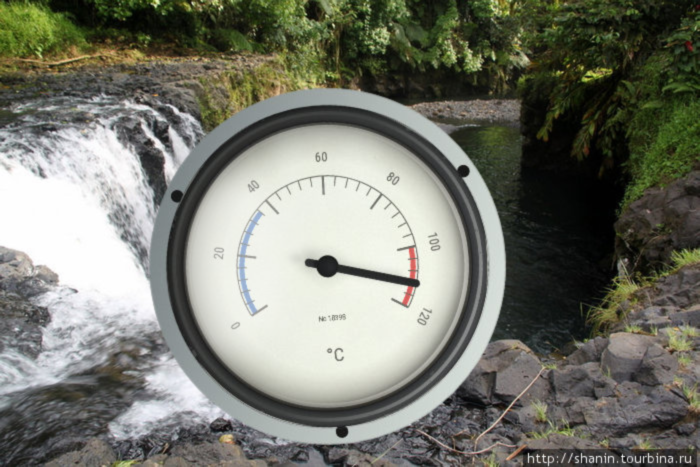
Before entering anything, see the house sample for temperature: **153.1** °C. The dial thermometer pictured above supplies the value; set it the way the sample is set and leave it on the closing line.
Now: **112** °C
